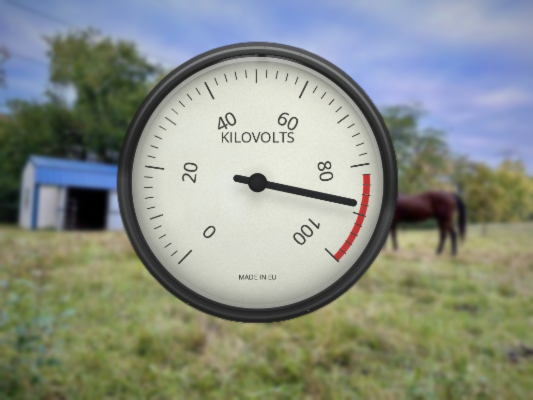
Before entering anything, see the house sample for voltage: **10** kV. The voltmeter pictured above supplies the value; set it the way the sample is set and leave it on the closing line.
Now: **88** kV
